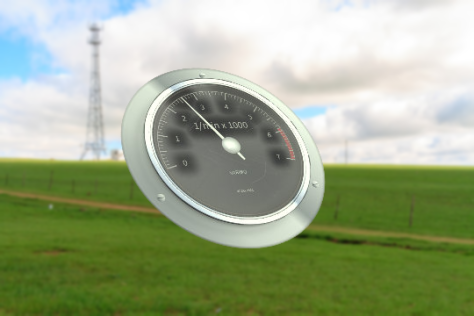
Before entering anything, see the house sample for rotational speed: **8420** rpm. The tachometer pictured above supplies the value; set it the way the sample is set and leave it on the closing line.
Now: **2500** rpm
